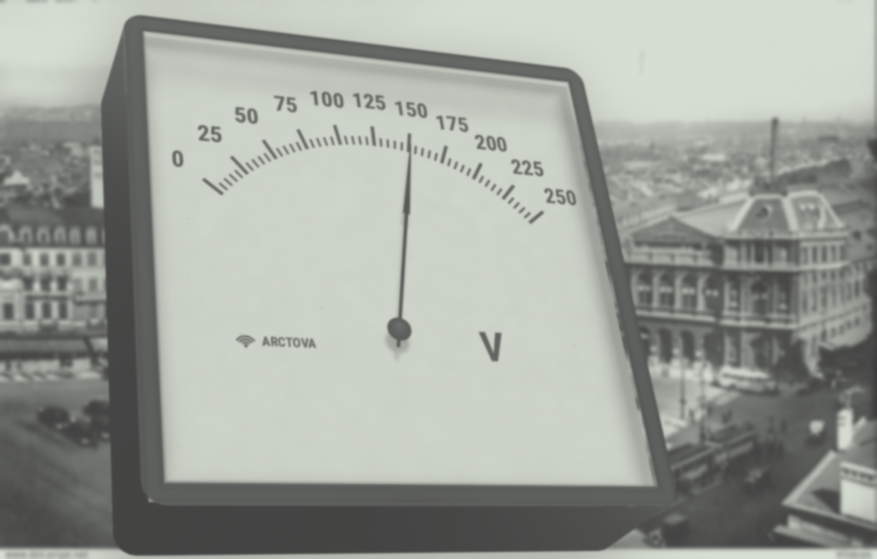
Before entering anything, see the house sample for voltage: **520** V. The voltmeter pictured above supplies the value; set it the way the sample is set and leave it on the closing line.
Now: **150** V
